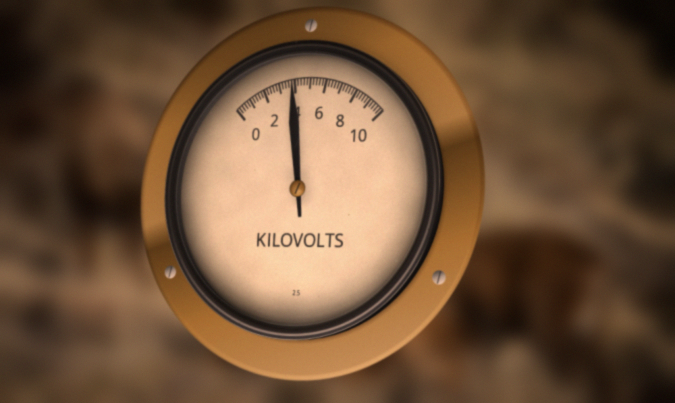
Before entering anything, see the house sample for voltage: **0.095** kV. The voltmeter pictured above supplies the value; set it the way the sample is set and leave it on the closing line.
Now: **4** kV
